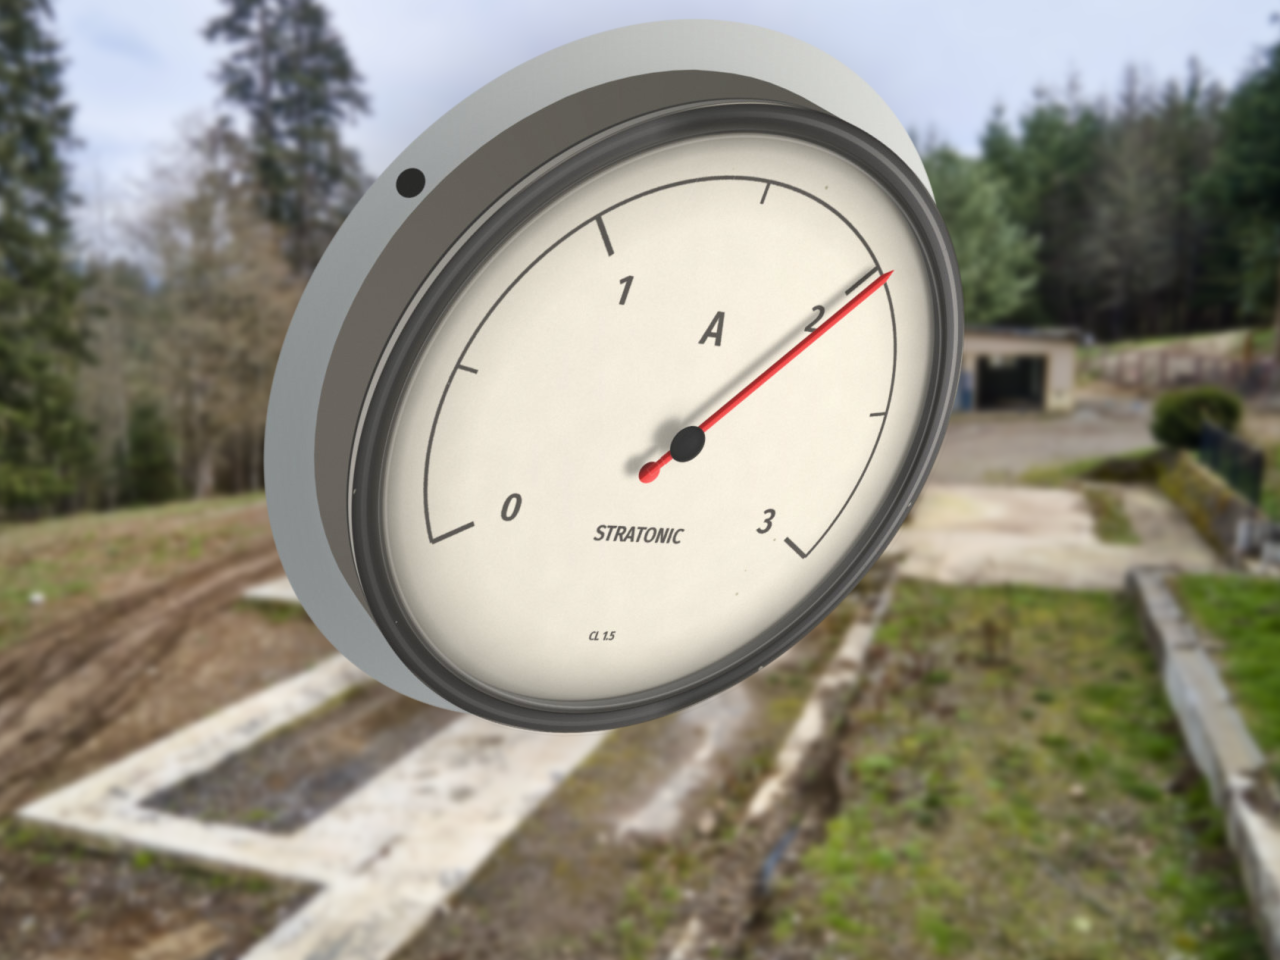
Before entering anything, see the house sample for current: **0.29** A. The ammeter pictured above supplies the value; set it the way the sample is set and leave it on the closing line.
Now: **2** A
